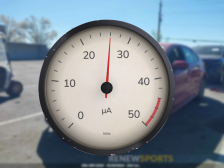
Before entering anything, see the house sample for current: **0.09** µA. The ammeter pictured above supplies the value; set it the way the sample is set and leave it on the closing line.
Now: **26** µA
